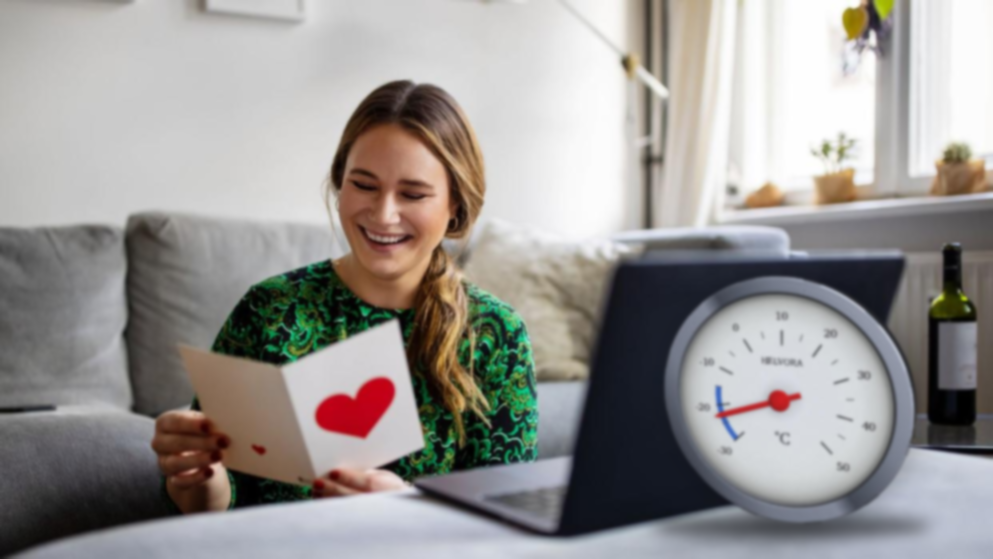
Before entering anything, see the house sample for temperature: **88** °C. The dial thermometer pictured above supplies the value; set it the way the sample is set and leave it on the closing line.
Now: **-22.5** °C
